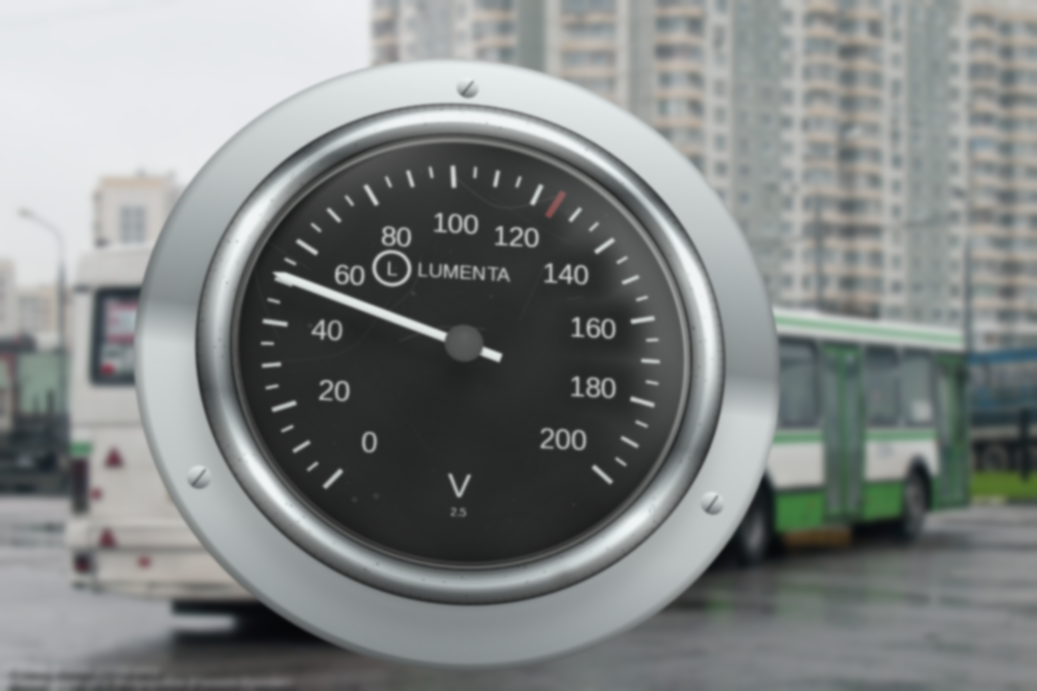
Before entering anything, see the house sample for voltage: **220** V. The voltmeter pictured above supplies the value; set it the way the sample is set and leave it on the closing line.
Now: **50** V
